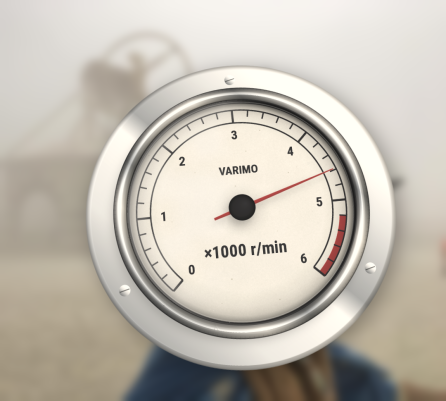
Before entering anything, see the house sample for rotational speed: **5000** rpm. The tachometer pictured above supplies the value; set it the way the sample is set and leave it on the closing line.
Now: **4600** rpm
